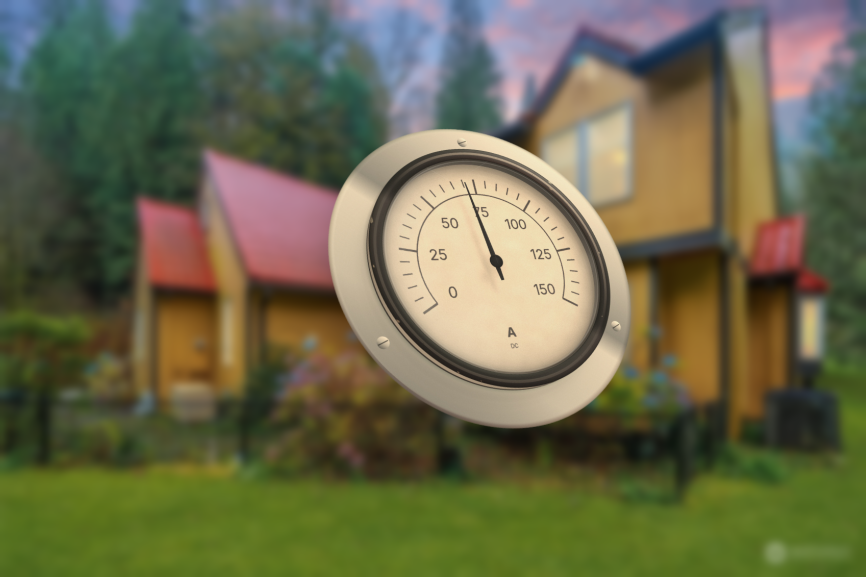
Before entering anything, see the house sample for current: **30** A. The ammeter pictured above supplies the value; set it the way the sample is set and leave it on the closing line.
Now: **70** A
